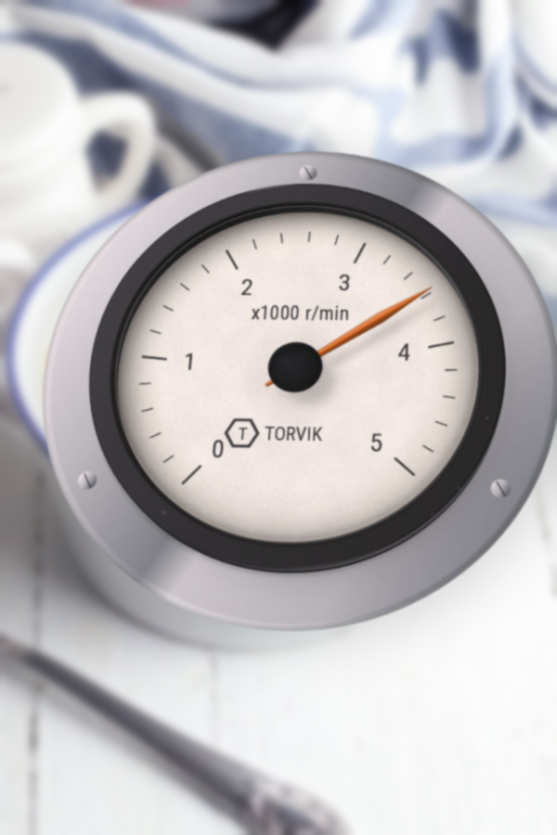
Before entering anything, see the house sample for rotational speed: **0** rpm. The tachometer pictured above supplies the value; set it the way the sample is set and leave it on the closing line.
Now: **3600** rpm
